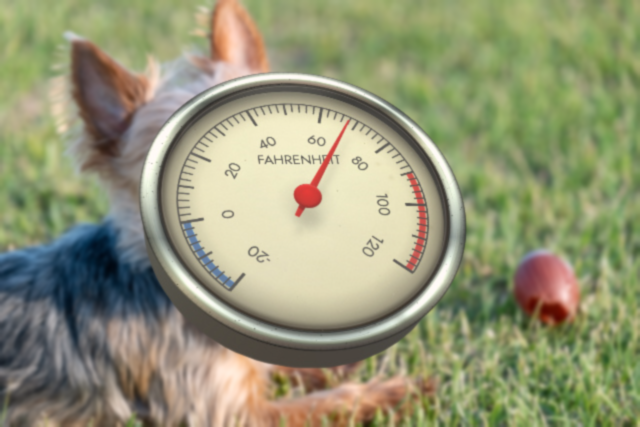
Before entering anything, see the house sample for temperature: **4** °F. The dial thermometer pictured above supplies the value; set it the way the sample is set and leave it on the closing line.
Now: **68** °F
